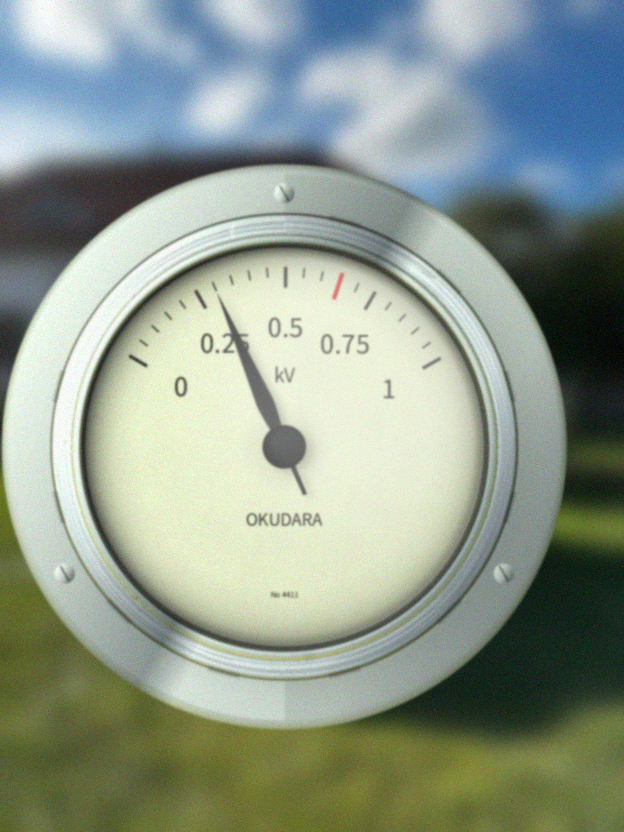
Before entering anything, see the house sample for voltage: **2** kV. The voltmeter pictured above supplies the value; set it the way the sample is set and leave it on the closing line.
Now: **0.3** kV
